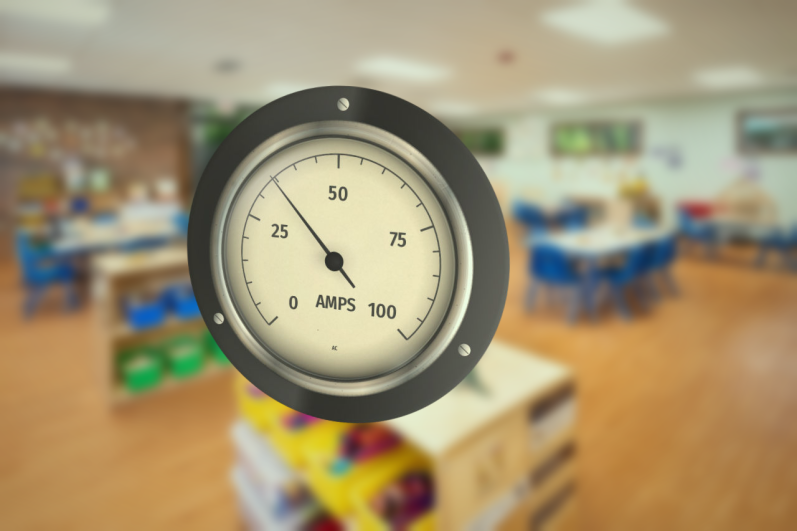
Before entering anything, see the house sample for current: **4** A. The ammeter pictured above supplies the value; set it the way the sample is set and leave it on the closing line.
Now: **35** A
